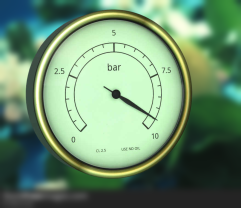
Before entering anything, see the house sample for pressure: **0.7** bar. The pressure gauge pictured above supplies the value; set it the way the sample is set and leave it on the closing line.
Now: **9.5** bar
